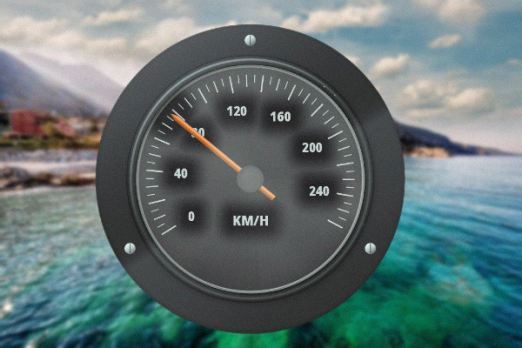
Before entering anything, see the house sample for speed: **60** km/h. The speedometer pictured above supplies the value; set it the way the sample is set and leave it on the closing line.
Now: **77.5** km/h
